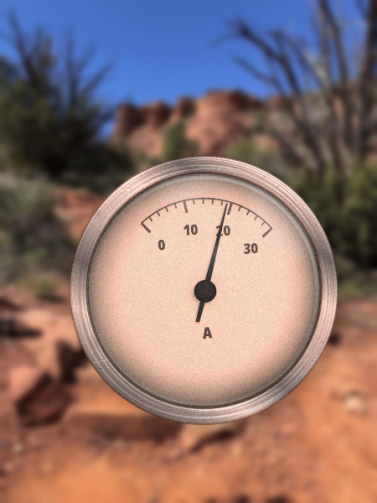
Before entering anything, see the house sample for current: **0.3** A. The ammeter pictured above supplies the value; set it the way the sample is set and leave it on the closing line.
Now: **19** A
